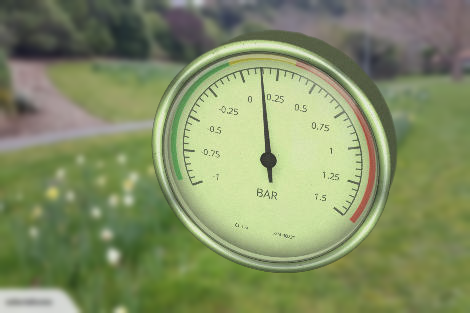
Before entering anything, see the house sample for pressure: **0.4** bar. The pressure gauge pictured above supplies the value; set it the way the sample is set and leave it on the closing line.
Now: **0.15** bar
